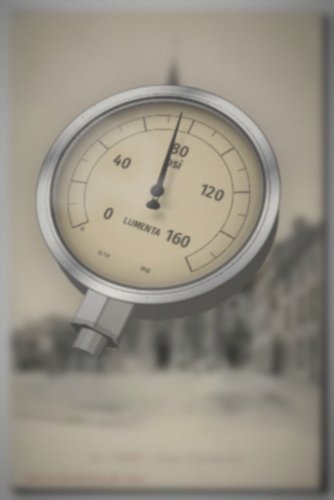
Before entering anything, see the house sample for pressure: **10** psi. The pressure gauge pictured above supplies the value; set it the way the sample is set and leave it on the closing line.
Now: **75** psi
